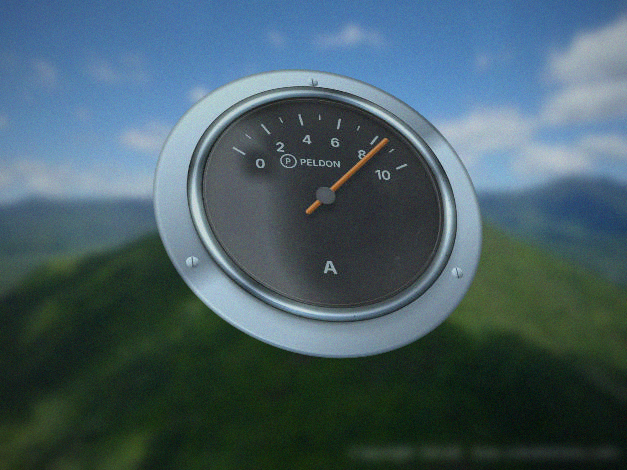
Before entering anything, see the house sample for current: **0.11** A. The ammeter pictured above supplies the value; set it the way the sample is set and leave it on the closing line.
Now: **8.5** A
